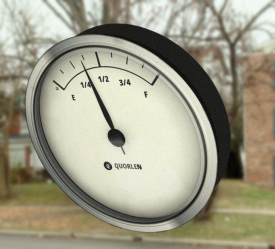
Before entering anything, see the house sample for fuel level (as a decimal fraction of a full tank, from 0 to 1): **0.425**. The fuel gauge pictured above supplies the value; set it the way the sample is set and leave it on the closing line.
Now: **0.375**
